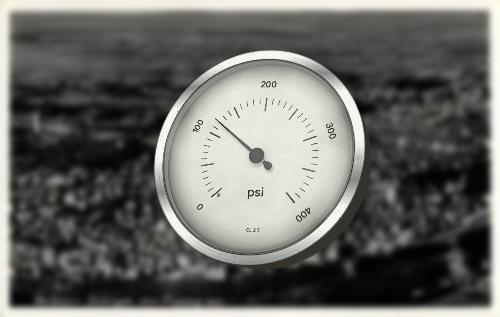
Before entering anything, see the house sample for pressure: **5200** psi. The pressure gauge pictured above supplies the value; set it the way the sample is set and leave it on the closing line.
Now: **120** psi
